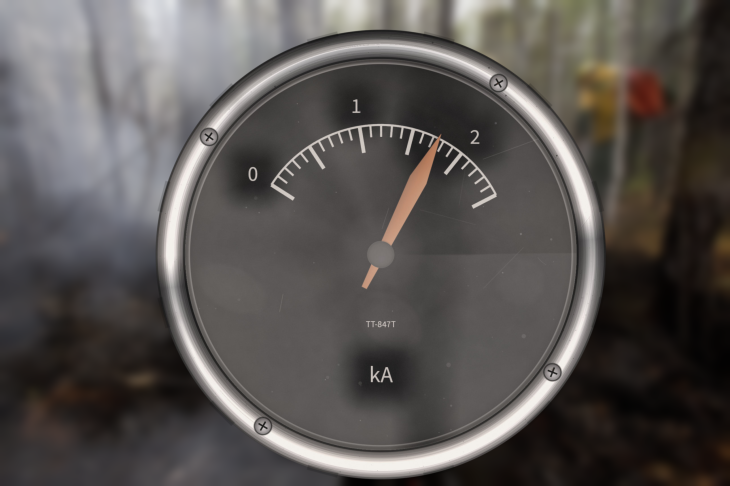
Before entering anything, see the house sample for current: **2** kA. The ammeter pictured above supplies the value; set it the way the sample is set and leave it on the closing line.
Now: **1.75** kA
